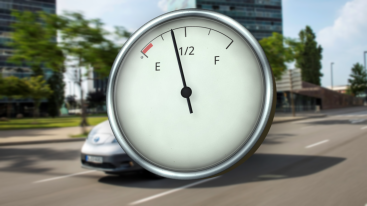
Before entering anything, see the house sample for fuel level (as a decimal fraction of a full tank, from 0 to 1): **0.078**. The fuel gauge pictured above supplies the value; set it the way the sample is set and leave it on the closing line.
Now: **0.375**
